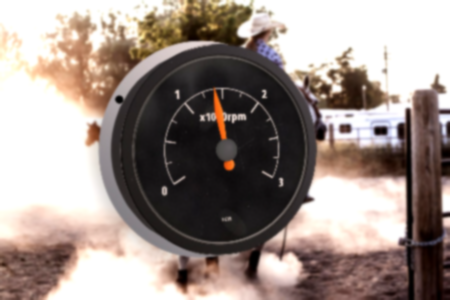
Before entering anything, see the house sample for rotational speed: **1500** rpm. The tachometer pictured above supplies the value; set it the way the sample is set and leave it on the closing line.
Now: **1375** rpm
